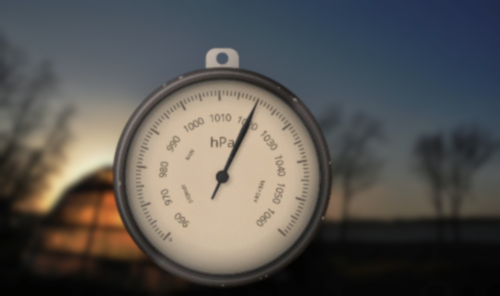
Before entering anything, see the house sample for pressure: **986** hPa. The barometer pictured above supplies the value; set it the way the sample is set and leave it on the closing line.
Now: **1020** hPa
